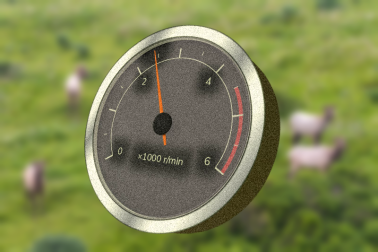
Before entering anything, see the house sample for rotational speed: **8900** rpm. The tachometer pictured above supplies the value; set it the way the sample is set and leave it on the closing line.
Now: **2500** rpm
